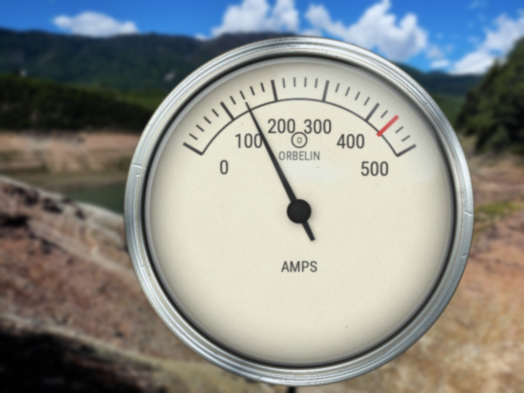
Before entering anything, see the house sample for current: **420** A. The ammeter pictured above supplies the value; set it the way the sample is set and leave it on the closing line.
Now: **140** A
